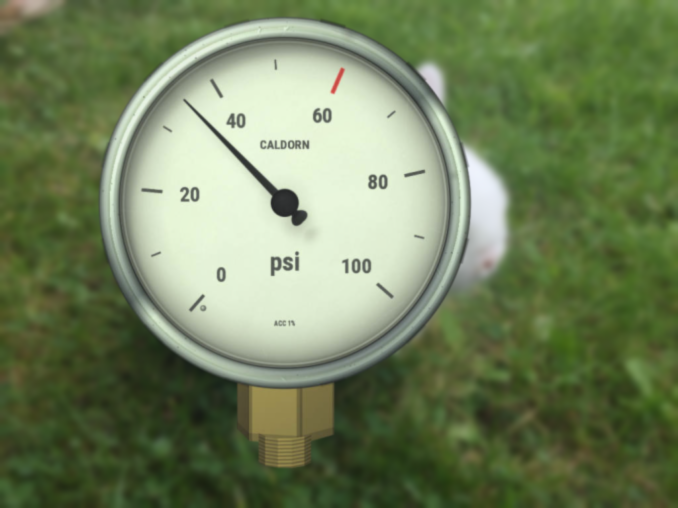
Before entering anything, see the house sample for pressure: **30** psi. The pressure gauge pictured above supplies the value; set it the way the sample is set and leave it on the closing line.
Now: **35** psi
